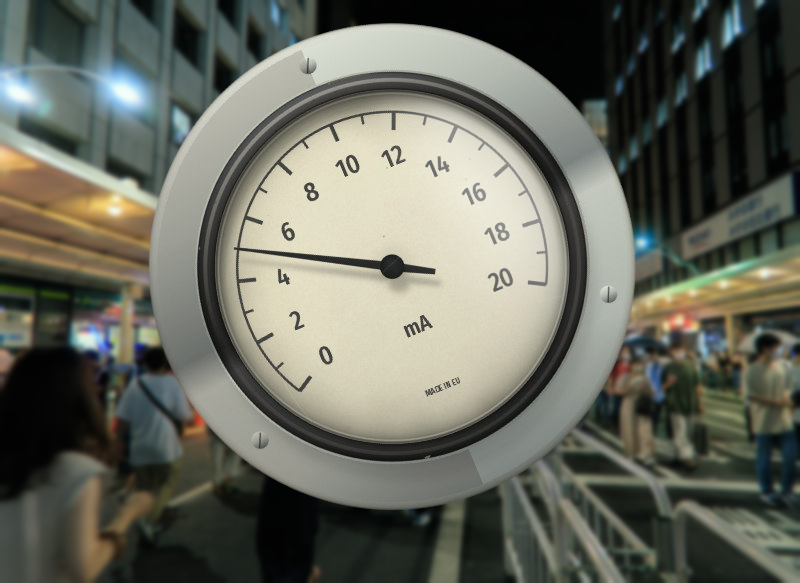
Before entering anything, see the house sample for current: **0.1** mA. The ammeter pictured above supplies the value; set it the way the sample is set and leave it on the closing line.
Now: **5** mA
